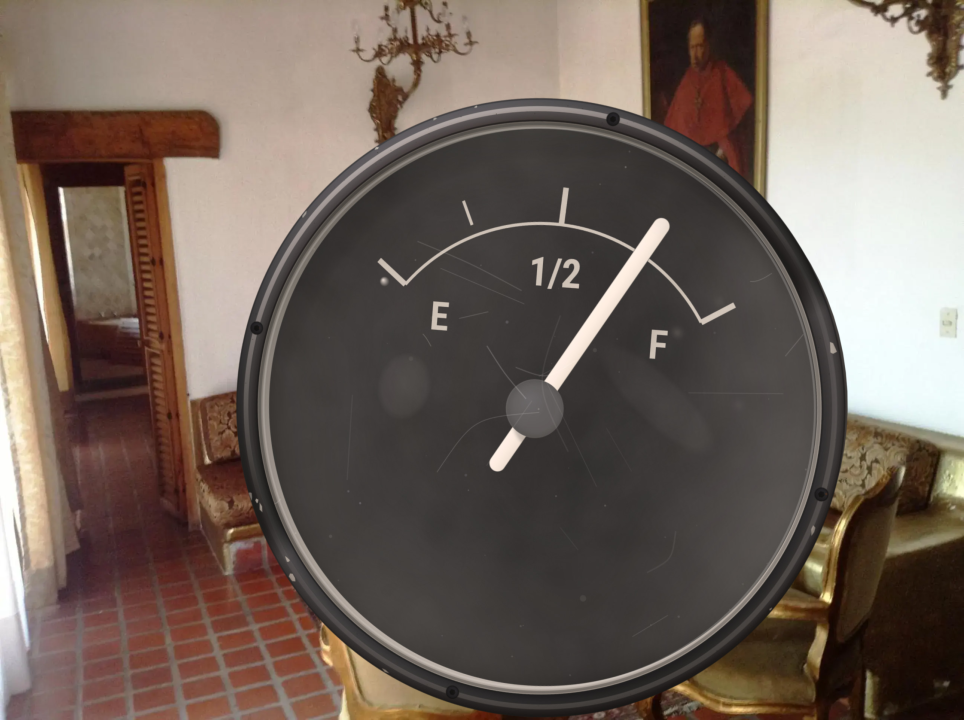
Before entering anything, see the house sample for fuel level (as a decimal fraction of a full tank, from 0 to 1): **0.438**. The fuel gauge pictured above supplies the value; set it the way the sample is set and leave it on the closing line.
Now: **0.75**
